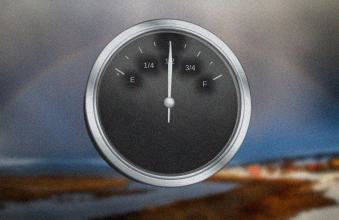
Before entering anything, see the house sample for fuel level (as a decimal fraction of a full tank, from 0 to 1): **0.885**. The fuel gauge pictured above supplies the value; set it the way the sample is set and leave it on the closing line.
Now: **0.5**
